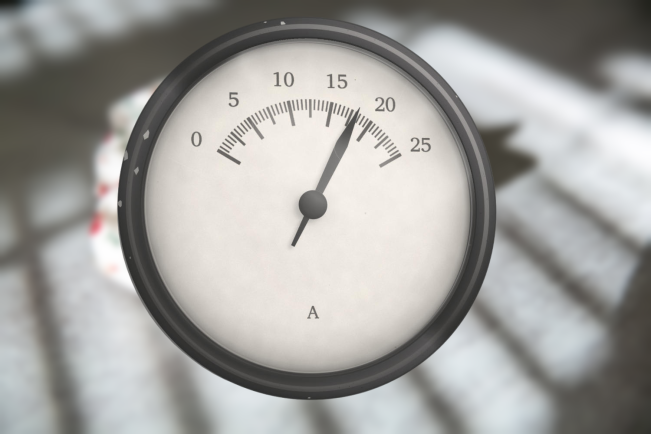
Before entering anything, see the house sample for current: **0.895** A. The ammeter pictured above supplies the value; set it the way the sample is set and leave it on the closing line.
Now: **18** A
